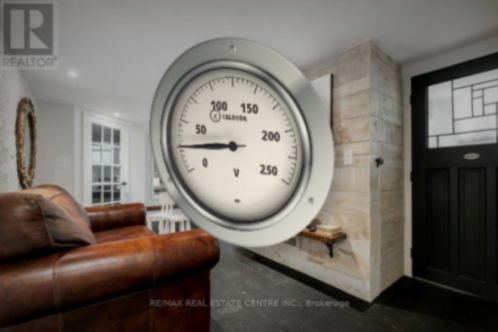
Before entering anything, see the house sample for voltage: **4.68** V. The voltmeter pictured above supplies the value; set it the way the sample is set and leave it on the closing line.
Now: **25** V
